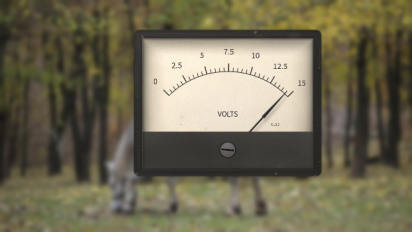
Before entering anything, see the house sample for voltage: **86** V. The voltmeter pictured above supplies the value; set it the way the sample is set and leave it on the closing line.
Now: **14.5** V
